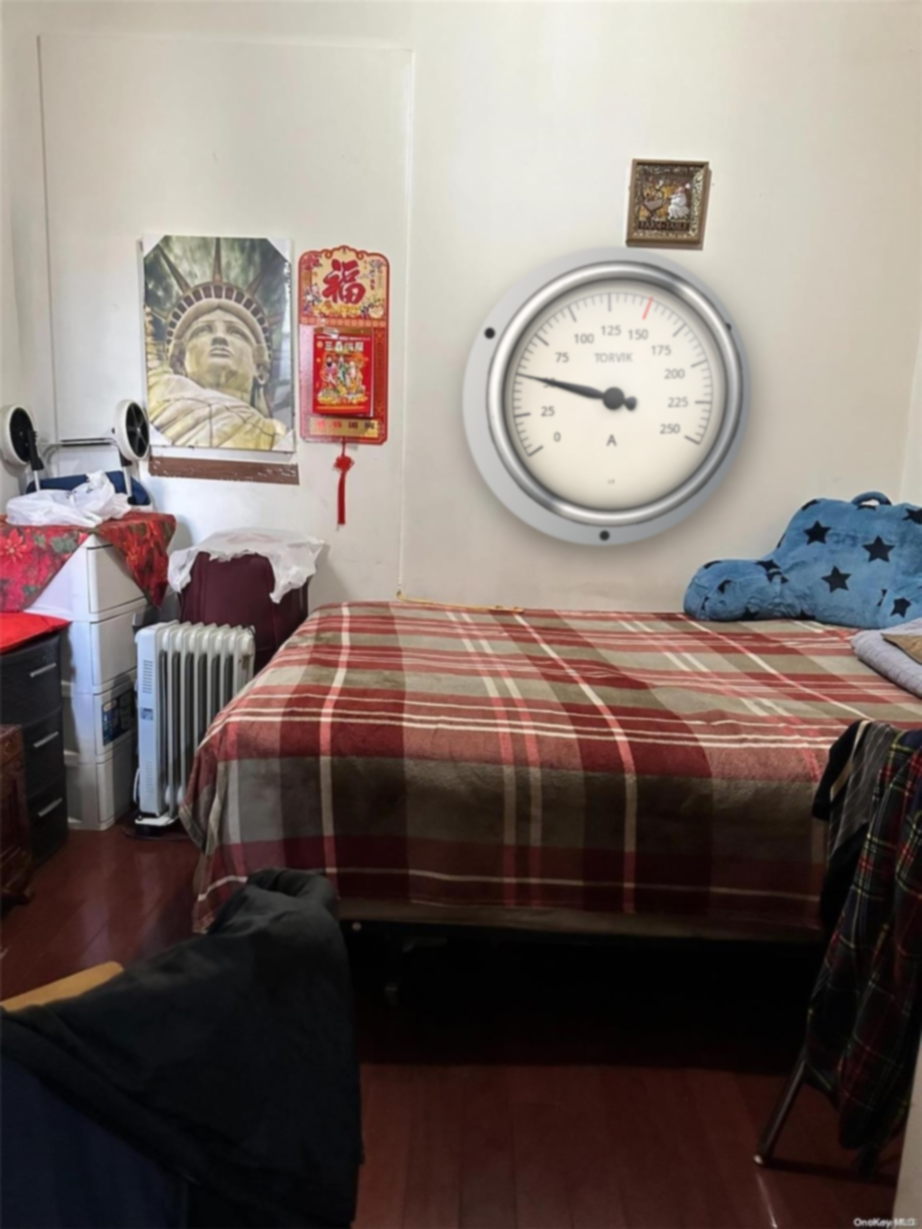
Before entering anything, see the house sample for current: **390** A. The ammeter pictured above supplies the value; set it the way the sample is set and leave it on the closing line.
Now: **50** A
